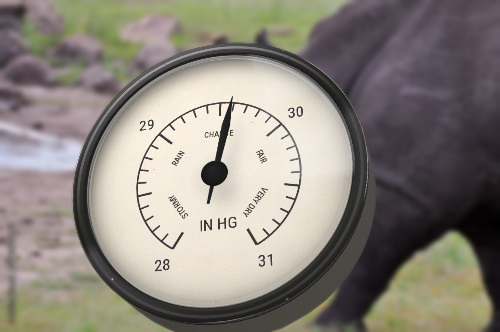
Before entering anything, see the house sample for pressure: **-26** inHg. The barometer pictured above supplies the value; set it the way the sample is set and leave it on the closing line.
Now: **29.6** inHg
